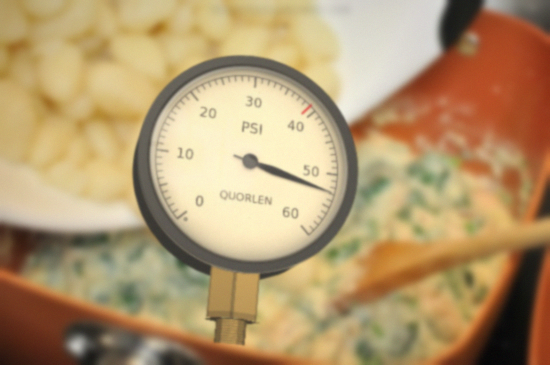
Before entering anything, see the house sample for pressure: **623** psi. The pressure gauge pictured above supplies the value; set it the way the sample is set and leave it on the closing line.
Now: **53** psi
